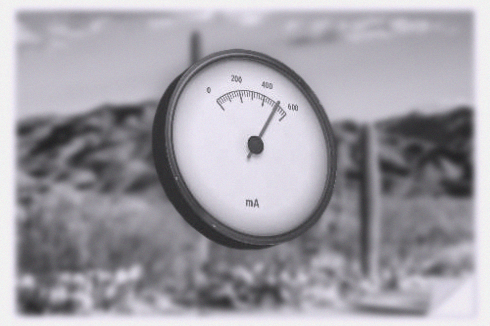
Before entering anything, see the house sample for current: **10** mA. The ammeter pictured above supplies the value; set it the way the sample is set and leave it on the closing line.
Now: **500** mA
